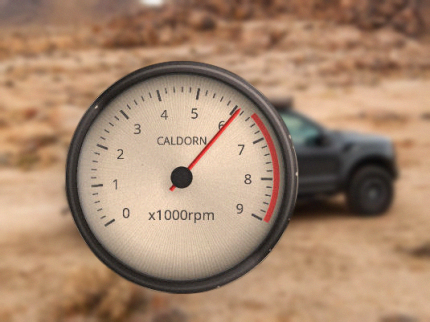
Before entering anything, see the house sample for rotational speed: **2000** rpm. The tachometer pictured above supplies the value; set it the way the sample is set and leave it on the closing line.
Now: **6100** rpm
